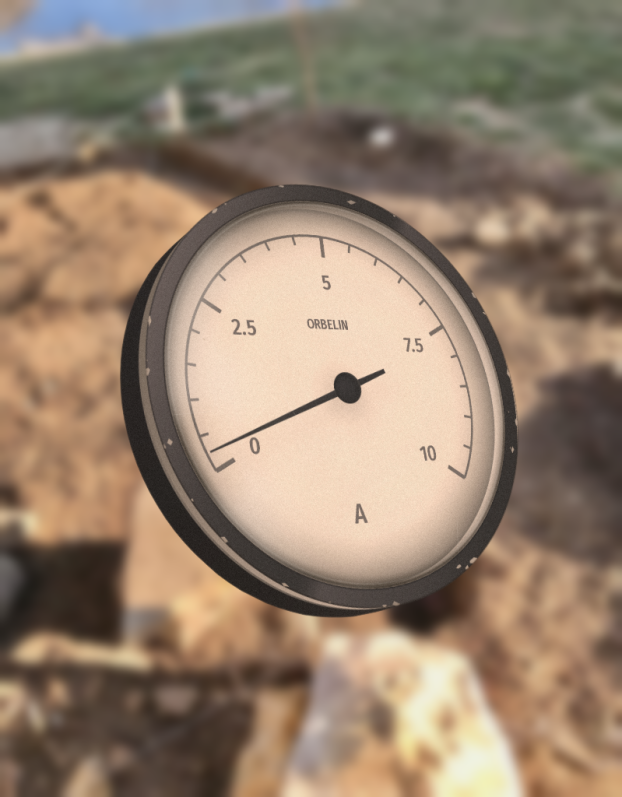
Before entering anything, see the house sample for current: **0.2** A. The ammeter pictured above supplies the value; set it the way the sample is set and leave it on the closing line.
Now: **0.25** A
